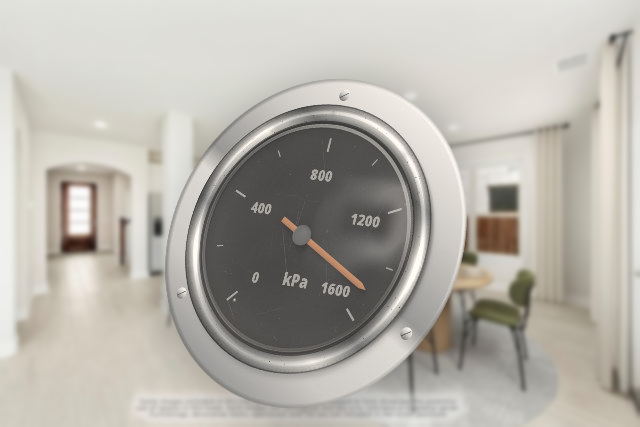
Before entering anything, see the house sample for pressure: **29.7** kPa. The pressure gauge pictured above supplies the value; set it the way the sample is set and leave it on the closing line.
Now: **1500** kPa
